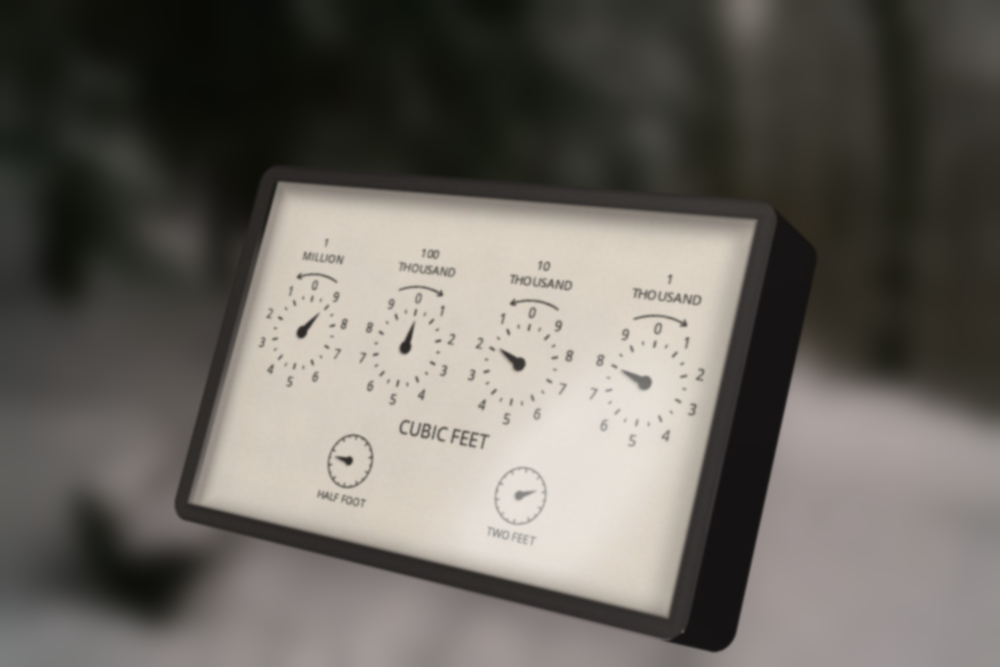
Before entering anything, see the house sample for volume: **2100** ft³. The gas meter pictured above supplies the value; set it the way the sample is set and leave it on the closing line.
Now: **901800** ft³
